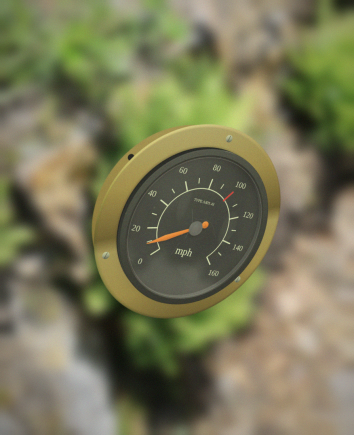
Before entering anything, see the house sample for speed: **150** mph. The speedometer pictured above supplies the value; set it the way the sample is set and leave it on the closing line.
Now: **10** mph
